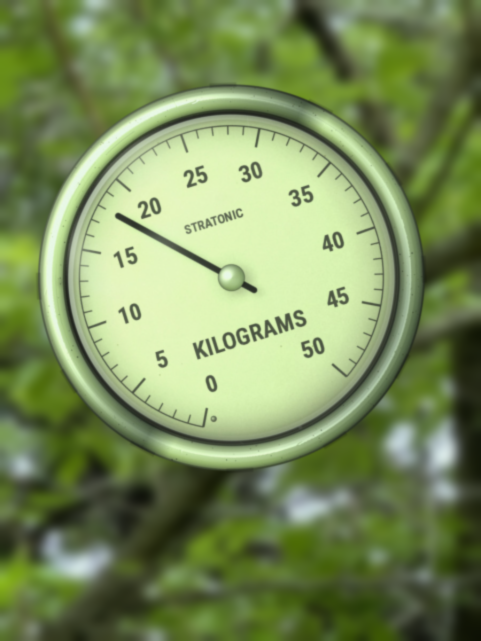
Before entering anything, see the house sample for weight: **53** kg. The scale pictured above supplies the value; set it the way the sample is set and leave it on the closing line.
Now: **18** kg
